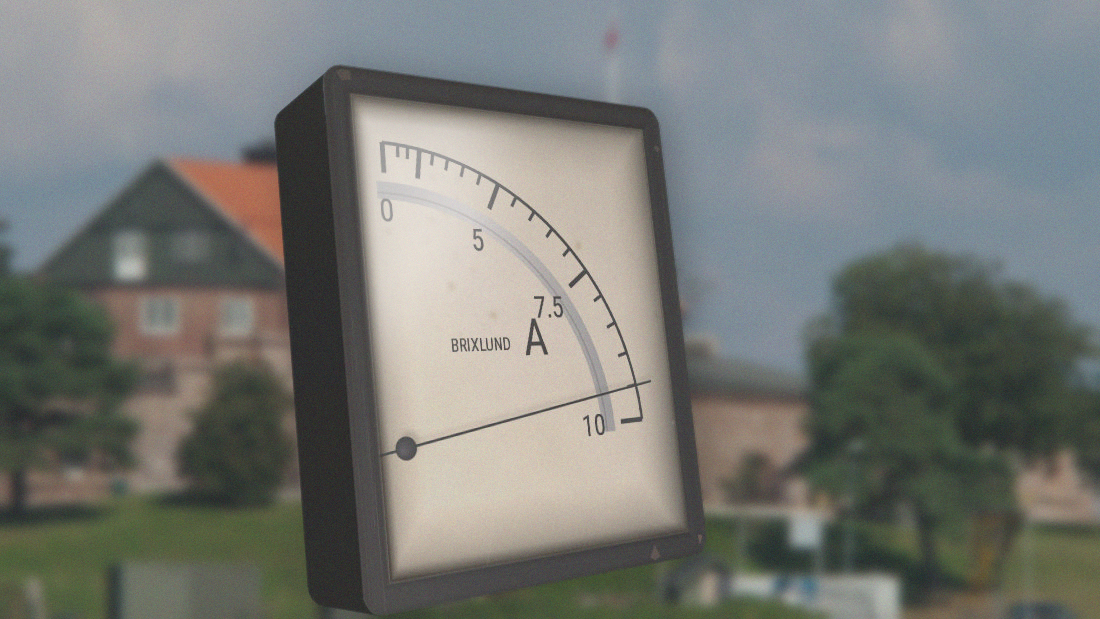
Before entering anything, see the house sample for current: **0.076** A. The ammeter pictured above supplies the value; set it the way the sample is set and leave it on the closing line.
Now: **9.5** A
